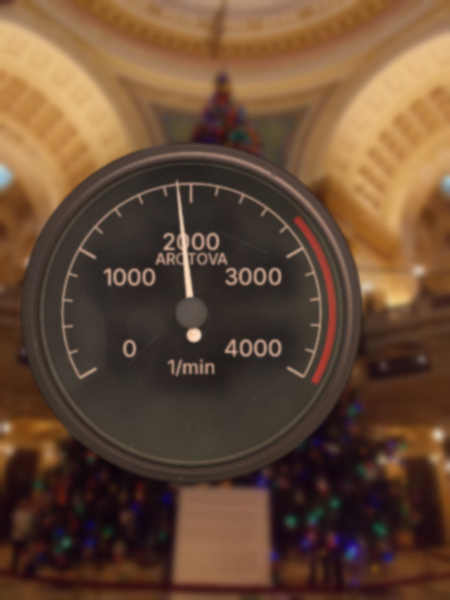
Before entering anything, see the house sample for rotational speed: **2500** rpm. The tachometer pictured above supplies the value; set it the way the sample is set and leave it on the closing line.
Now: **1900** rpm
